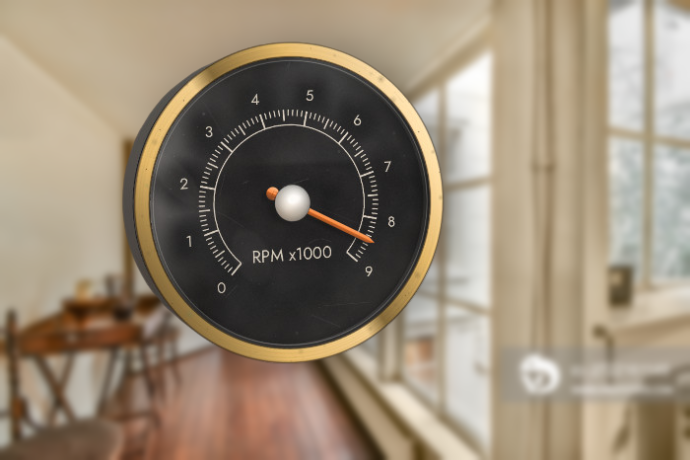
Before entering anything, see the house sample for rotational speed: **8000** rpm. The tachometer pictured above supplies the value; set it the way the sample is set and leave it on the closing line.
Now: **8500** rpm
